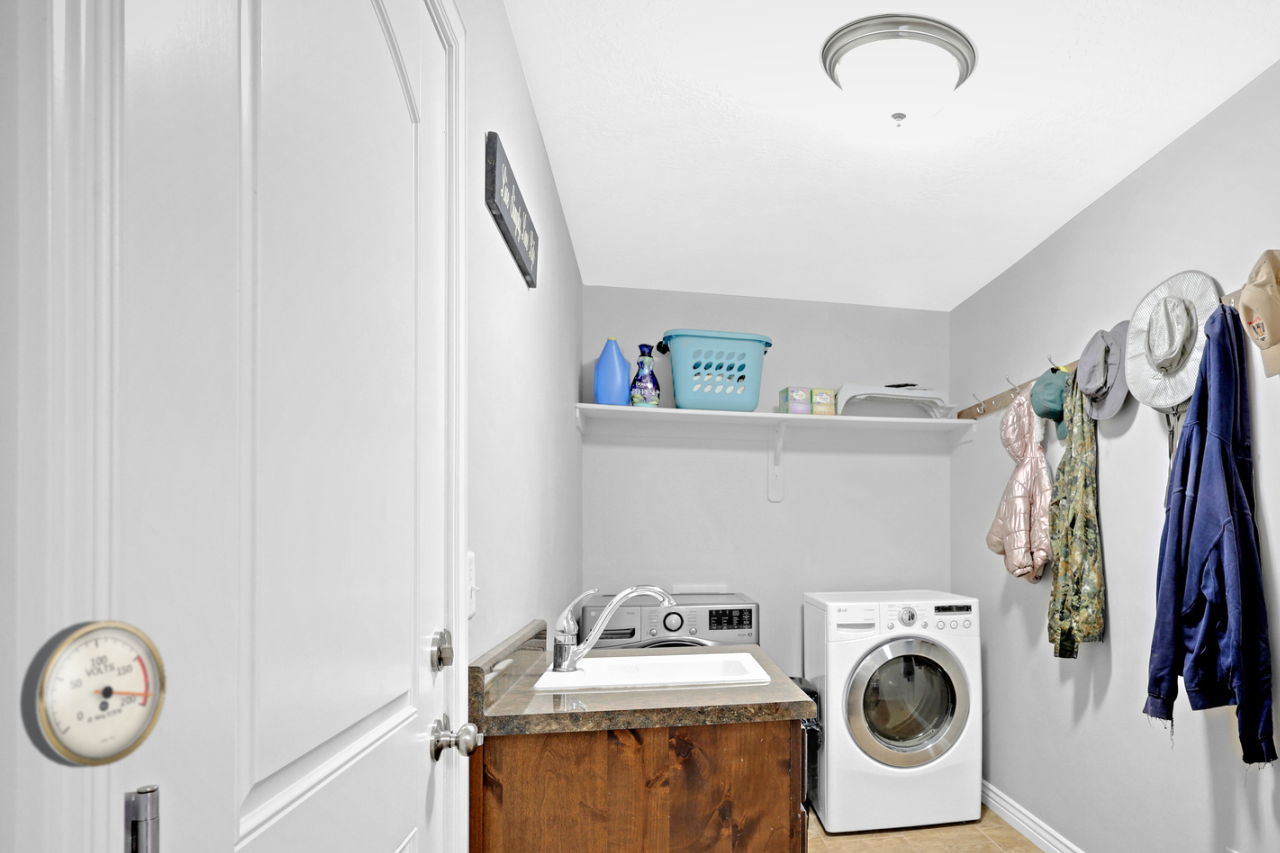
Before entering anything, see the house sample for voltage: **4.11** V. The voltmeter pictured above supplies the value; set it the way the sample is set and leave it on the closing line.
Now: **190** V
